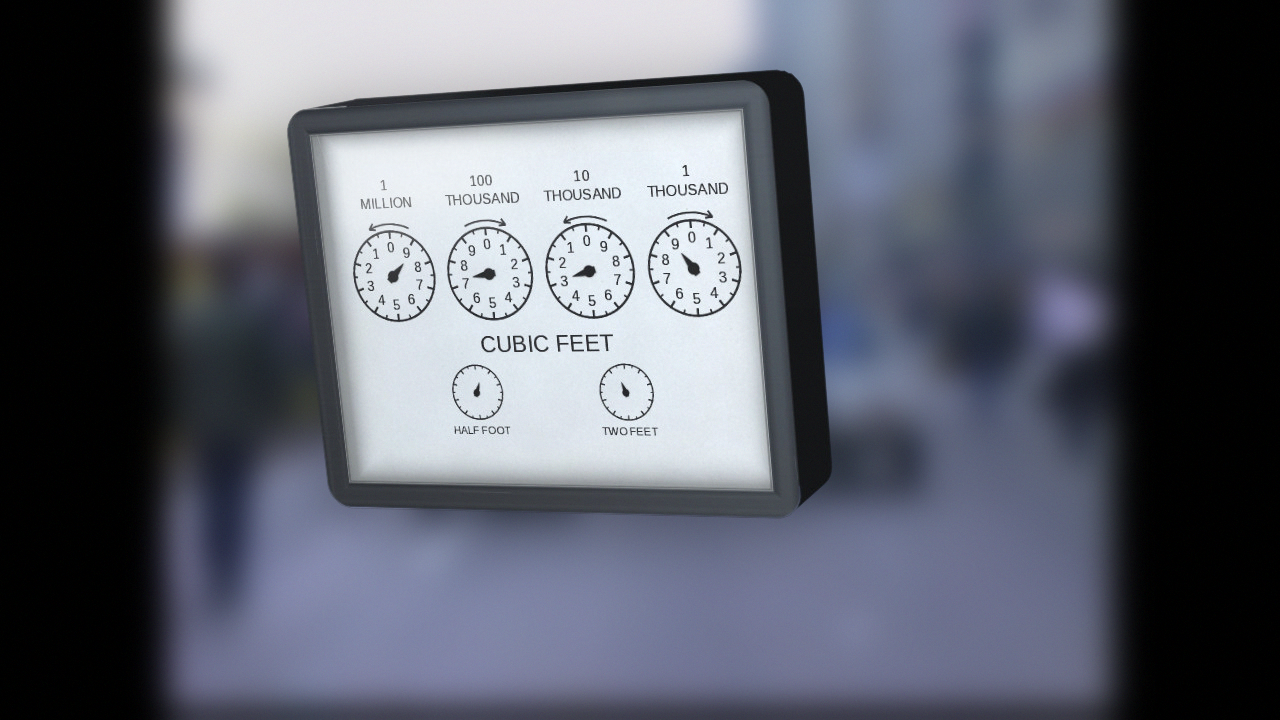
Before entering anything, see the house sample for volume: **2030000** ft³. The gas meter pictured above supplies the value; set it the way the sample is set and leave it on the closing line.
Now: **872900** ft³
